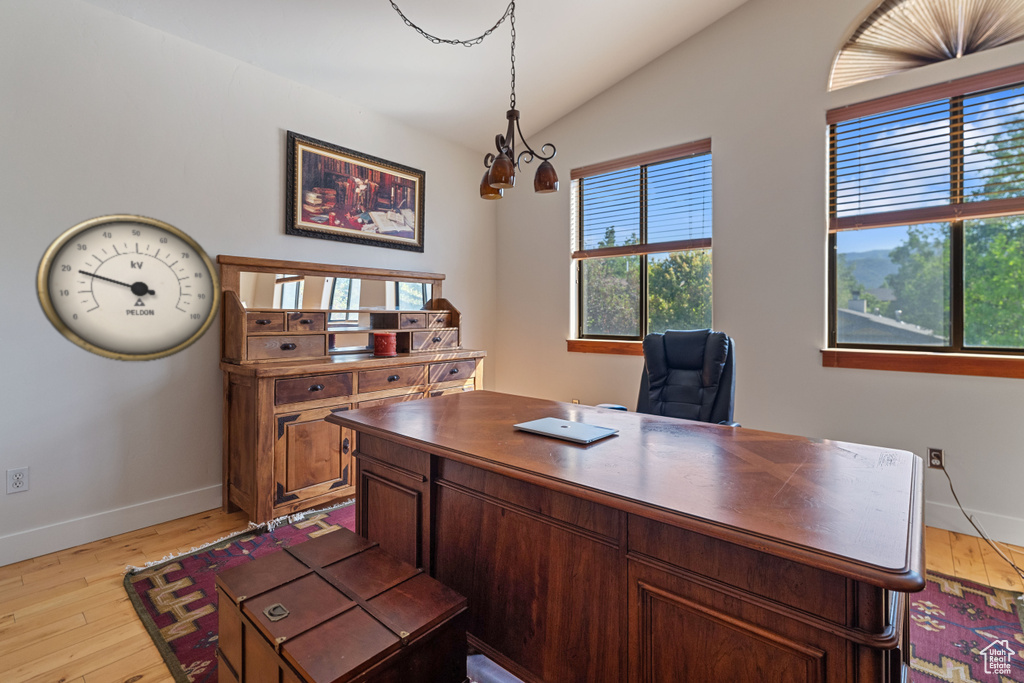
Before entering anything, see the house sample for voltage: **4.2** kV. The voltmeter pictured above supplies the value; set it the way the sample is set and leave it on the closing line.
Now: **20** kV
